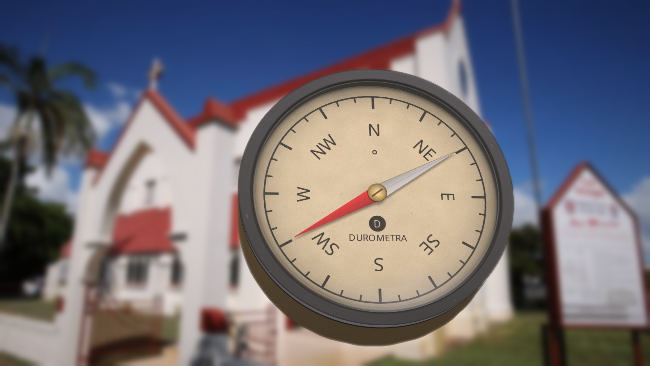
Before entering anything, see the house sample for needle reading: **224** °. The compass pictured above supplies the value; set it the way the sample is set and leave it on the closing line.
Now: **240** °
